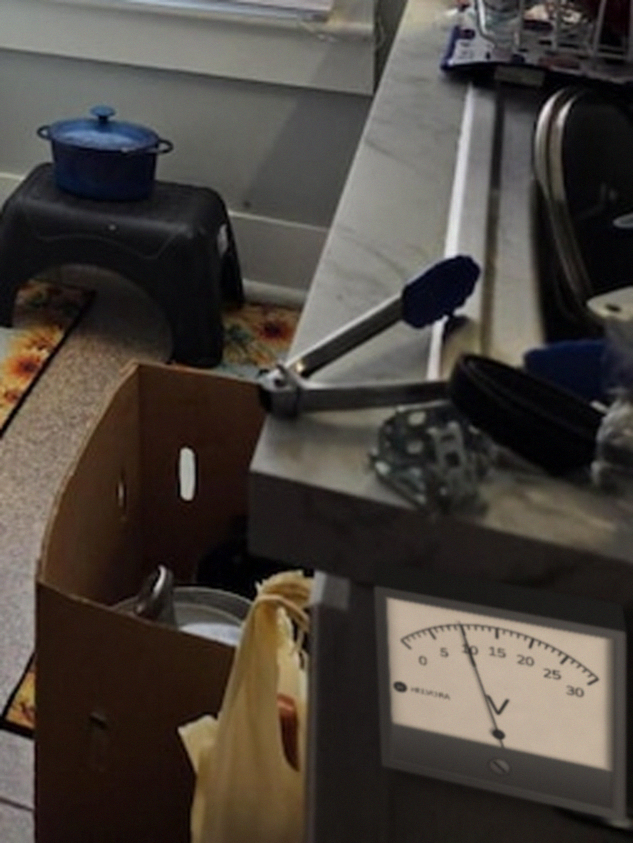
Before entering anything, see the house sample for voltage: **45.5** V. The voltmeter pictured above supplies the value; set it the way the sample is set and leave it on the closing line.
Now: **10** V
